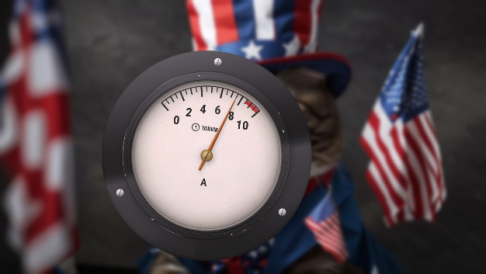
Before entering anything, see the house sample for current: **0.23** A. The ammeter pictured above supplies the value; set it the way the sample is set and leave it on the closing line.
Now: **7.5** A
